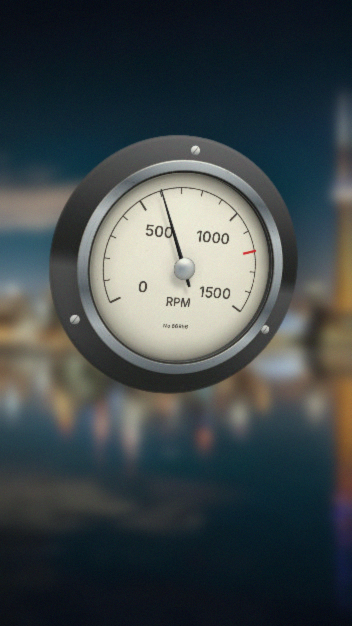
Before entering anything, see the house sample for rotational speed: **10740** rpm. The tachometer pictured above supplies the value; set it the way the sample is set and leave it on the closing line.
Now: **600** rpm
